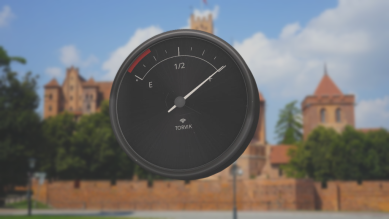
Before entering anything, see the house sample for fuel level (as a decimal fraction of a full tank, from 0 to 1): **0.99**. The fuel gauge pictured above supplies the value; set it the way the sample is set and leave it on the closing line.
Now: **1**
